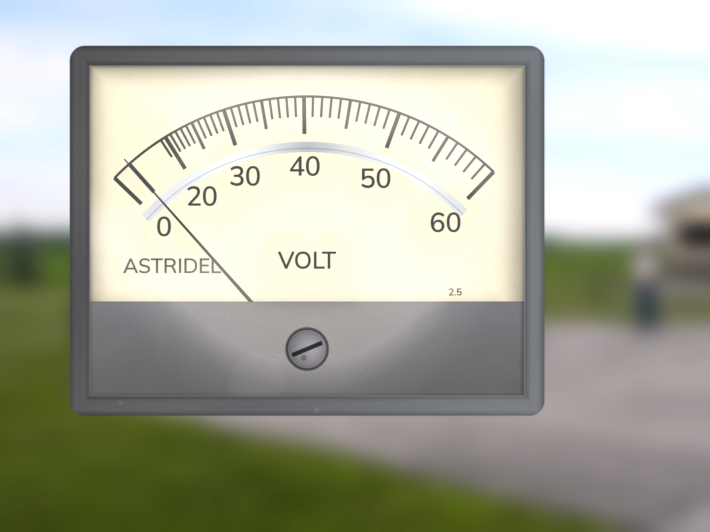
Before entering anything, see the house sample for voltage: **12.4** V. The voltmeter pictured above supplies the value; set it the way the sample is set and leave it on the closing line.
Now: **10** V
